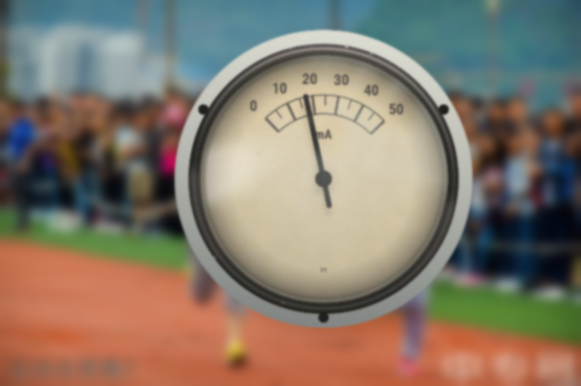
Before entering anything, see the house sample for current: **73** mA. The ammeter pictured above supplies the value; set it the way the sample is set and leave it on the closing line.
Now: **17.5** mA
